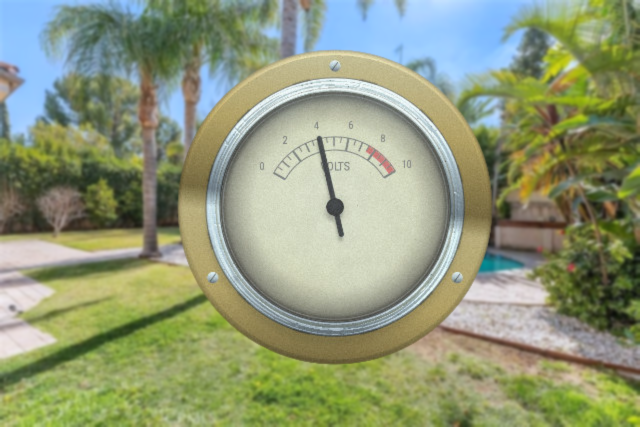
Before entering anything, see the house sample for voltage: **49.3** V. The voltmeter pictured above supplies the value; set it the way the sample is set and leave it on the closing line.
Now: **4** V
